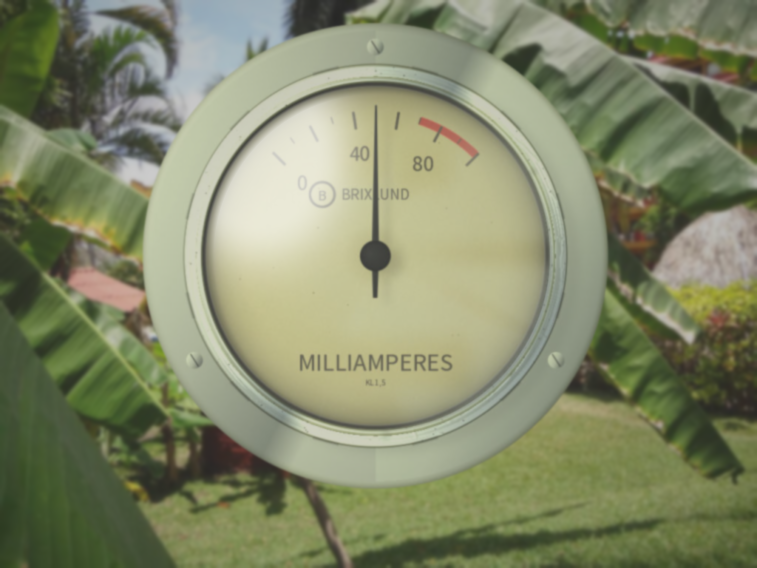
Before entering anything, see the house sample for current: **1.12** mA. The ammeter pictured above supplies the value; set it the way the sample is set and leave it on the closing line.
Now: **50** mA
